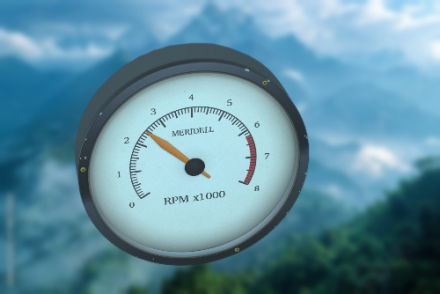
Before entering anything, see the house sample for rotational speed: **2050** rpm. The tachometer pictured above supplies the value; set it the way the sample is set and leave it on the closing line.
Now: **2500** rpm
